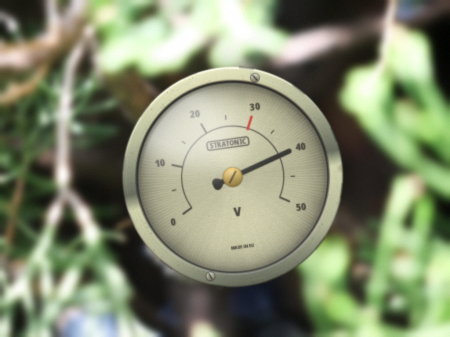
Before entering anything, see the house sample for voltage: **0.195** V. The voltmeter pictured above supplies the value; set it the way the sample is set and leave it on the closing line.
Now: **40** V
